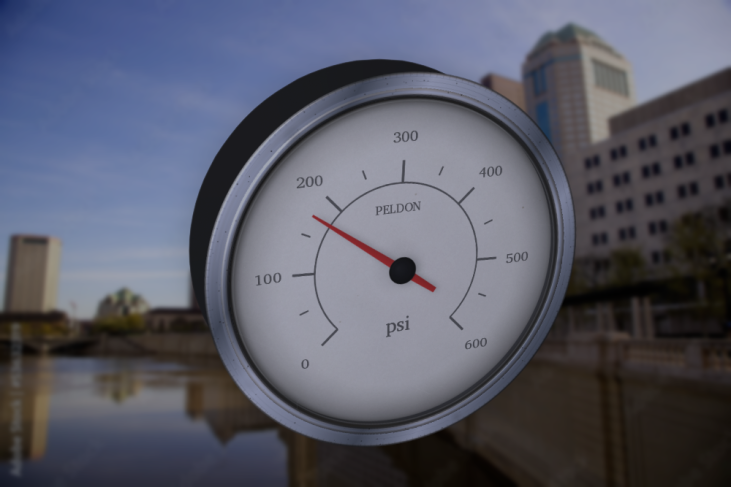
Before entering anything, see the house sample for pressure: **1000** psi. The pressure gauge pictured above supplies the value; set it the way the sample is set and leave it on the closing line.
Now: **175** psi
